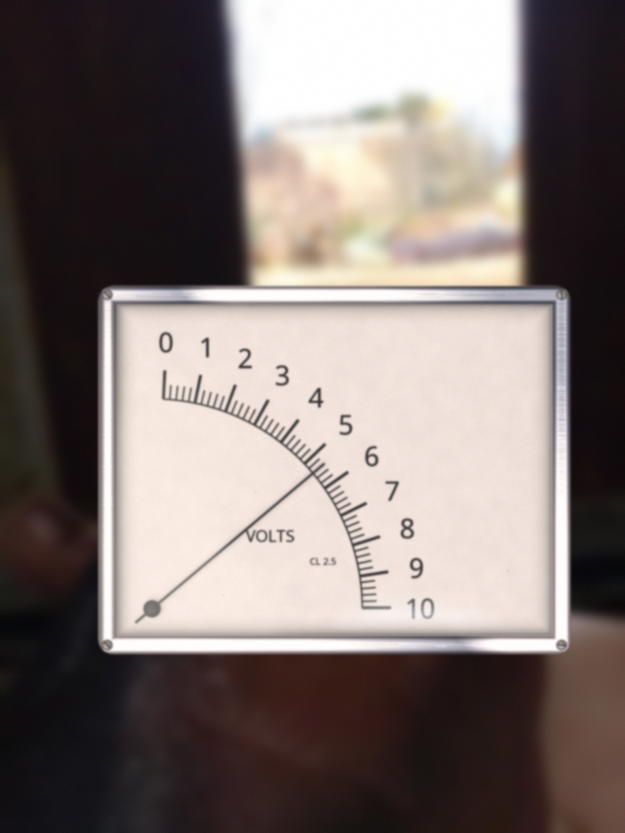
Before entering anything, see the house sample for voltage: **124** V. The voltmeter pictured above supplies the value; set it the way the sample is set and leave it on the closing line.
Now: **5.4** V
